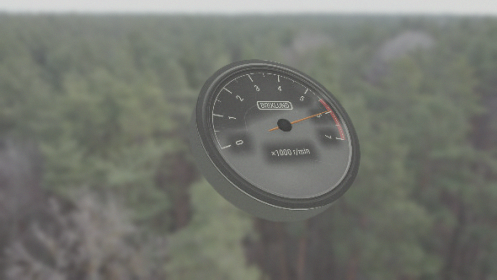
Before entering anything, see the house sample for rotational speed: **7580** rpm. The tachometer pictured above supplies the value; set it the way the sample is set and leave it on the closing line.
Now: **6000** rpm
